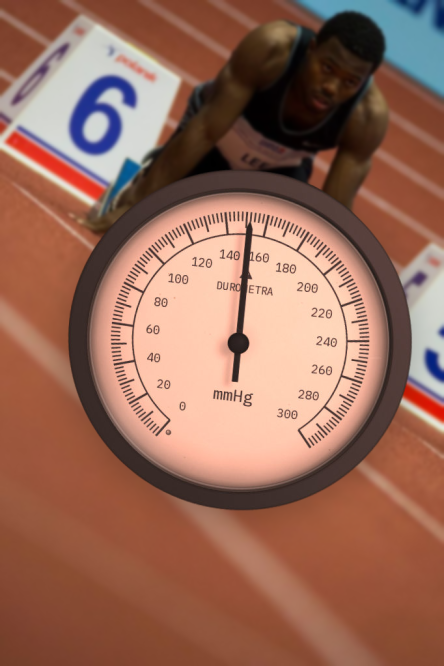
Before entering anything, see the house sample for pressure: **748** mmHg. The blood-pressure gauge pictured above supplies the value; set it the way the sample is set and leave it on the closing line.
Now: **152** mmHg
